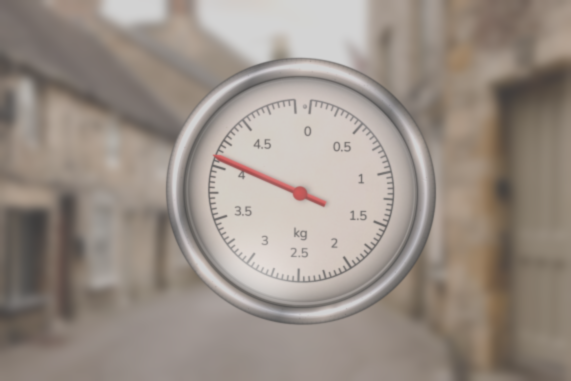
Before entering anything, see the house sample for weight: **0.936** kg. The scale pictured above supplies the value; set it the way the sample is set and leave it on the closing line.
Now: **4.1** kg
